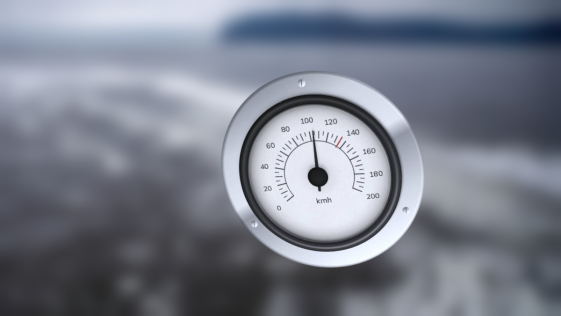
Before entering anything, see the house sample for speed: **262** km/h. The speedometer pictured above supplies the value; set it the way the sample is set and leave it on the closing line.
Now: **105** km/h
